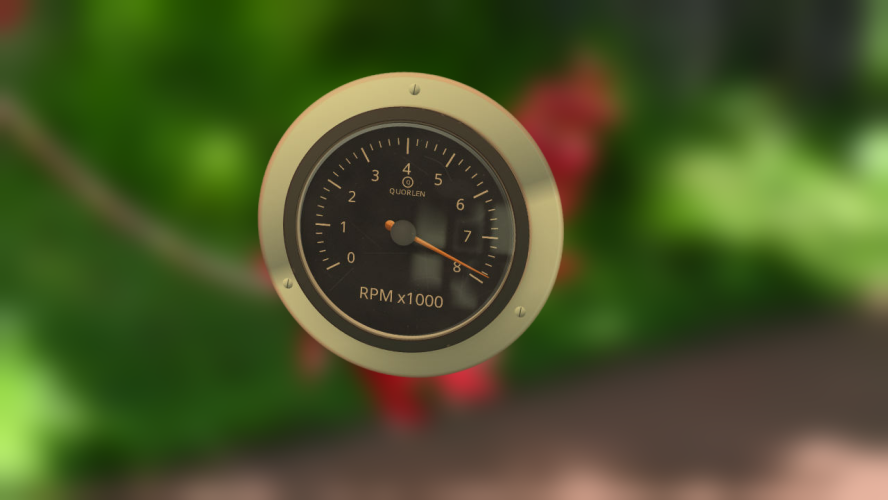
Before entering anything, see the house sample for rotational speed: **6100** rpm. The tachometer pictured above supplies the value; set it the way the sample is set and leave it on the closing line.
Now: **7800** rpm
